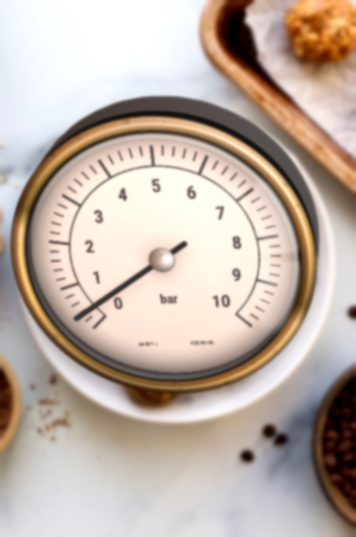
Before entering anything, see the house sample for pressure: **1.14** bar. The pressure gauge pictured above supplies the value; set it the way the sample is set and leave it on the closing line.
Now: **0.4** bar
